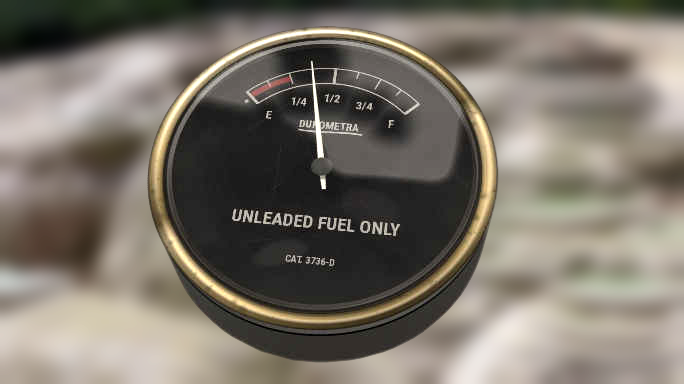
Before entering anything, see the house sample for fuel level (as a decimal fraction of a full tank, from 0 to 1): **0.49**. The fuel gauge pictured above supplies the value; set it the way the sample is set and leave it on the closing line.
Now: **0.375**
